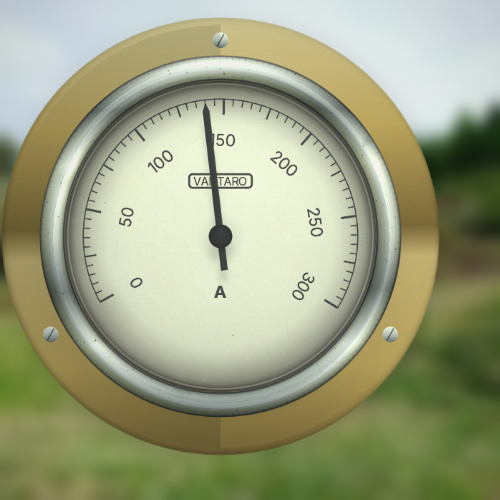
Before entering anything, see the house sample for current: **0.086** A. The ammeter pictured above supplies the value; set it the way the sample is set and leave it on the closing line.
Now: **140** A
